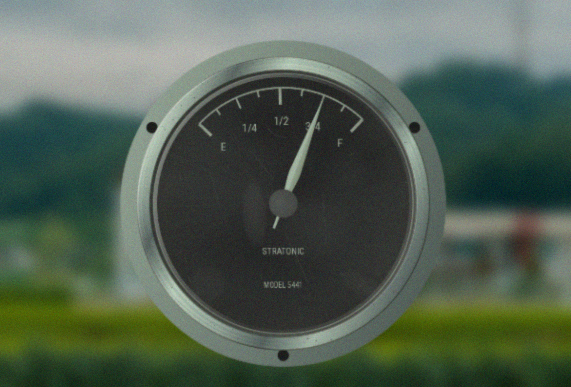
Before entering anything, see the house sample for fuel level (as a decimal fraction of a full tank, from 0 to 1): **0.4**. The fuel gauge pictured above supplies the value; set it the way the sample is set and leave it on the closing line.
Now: **0.75**
